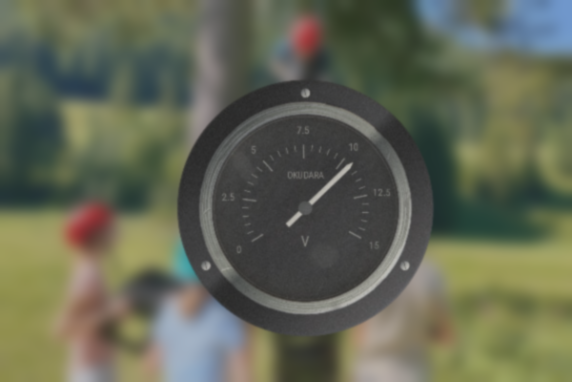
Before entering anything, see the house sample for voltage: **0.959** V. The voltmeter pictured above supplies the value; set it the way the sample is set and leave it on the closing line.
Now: **10.5** V
